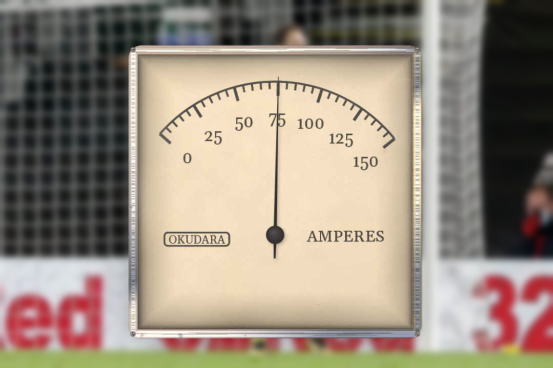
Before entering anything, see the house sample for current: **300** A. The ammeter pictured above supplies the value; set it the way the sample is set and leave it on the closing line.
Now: **75** A
